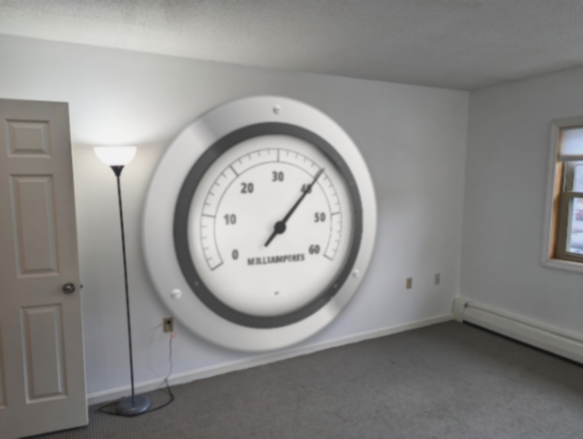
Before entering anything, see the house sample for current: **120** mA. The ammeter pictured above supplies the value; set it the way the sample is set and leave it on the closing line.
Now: **40** mA
